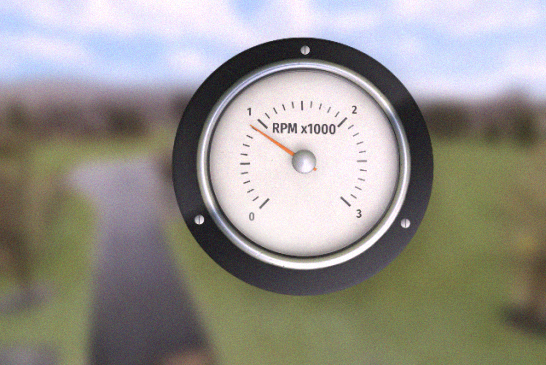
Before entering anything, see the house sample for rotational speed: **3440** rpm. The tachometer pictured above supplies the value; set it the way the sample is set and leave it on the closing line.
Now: **900** rpm
